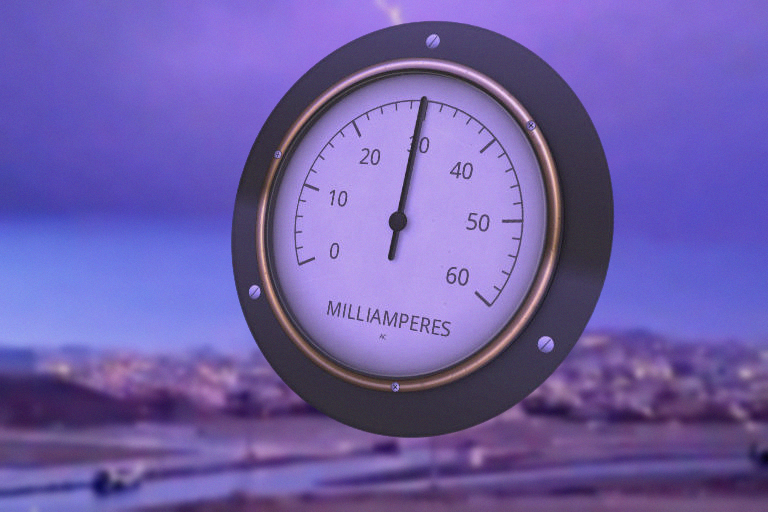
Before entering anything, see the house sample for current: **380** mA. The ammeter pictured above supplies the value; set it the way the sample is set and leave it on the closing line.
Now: **30** mA
